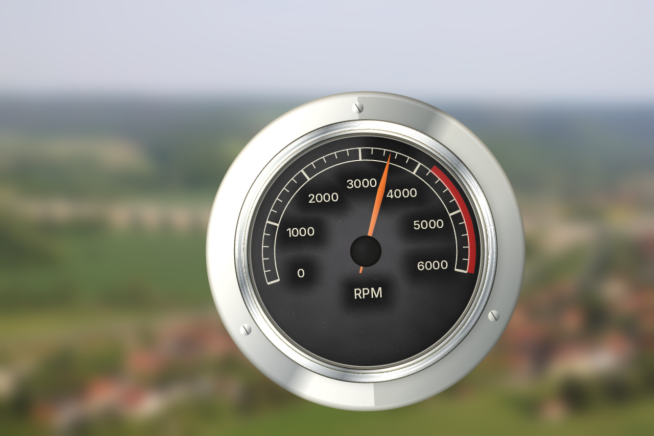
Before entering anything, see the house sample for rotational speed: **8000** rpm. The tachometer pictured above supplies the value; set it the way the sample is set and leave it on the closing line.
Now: **3500** rpm
